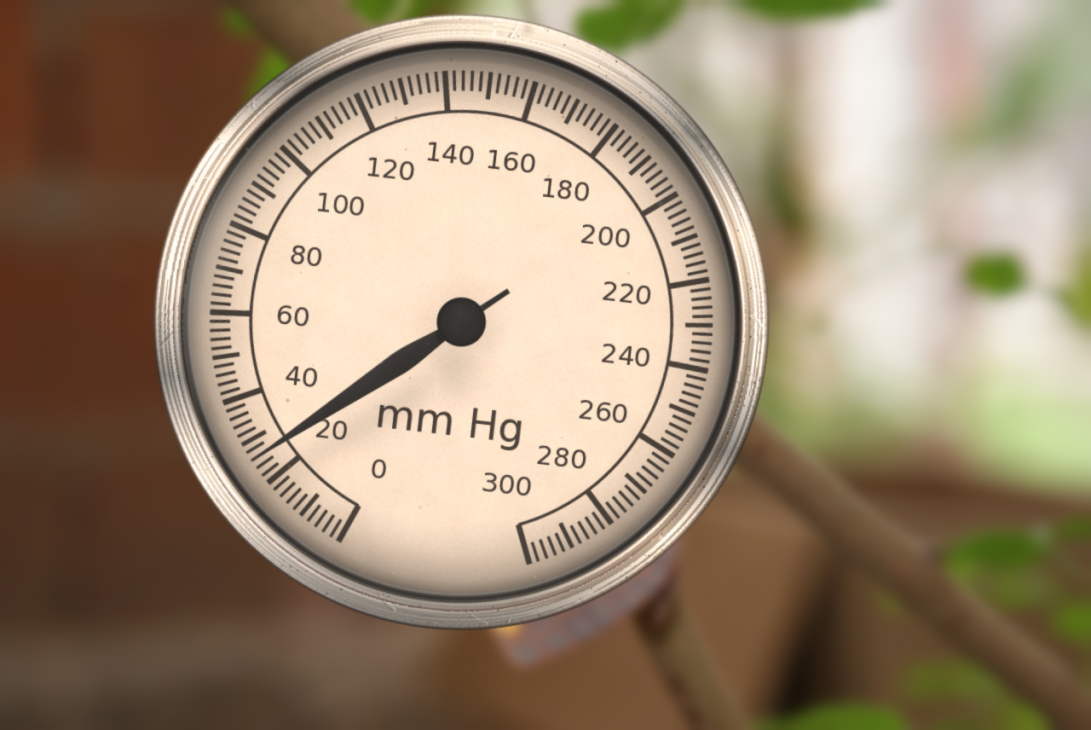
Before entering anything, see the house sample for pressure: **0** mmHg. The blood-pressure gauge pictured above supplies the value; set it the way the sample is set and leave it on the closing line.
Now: **26** mmHg
